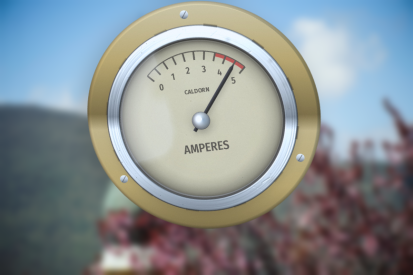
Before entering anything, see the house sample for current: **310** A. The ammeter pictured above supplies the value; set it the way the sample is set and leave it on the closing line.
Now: **4.5** A
